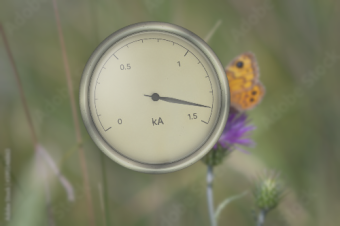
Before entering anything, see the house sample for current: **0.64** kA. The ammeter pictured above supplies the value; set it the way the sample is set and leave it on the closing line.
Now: **1.4** kA
